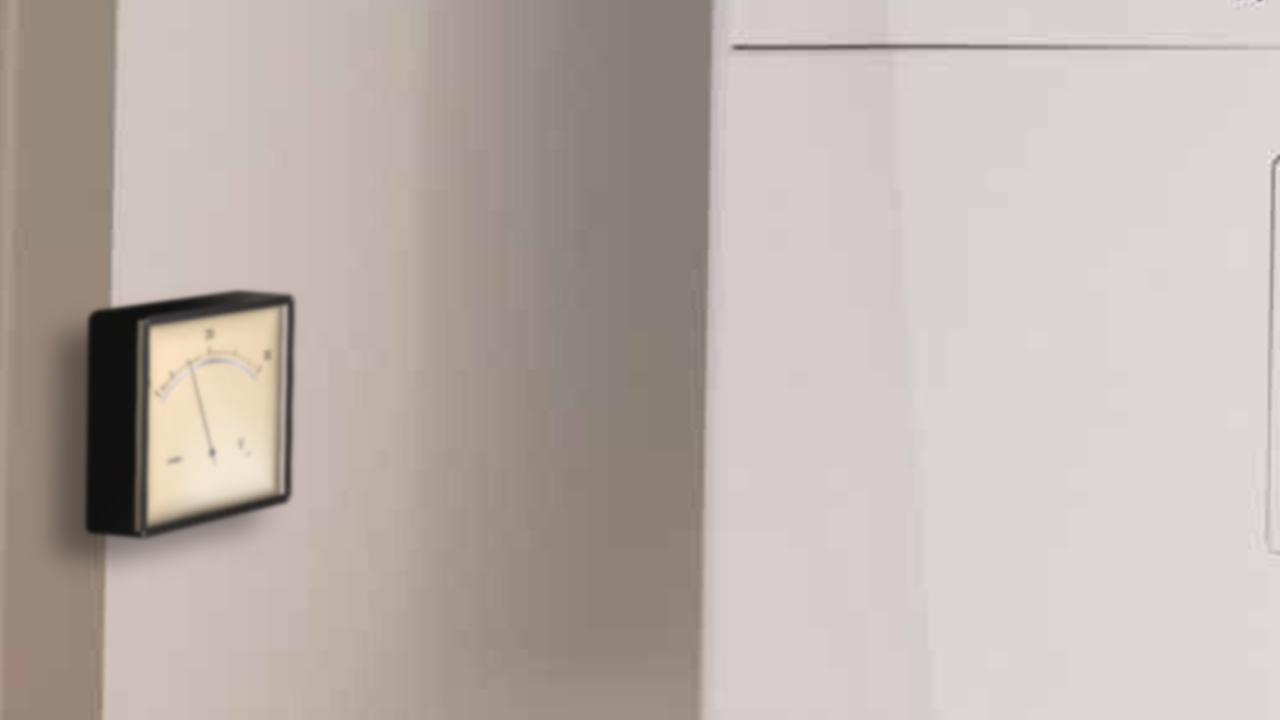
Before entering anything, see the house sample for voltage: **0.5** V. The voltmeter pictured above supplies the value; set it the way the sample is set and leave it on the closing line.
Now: **15** V
